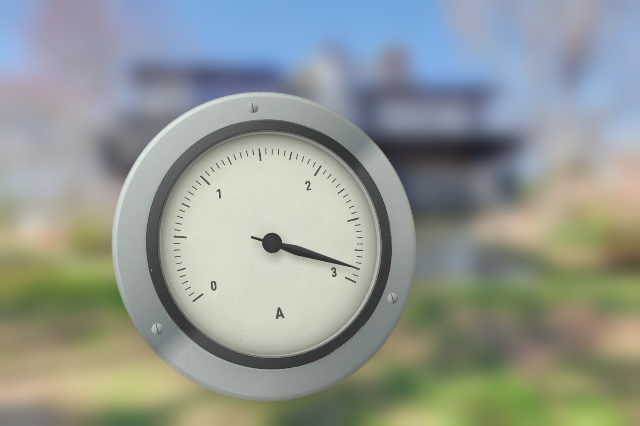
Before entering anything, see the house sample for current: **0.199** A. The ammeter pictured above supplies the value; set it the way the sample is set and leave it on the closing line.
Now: **2.9** A
